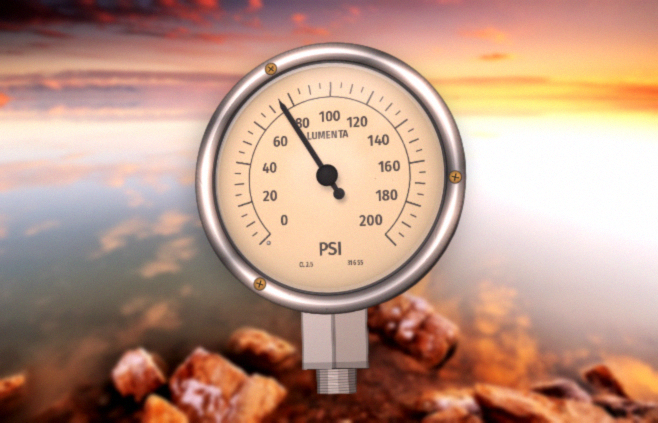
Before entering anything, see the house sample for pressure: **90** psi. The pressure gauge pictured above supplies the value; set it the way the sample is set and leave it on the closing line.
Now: **75** psi
